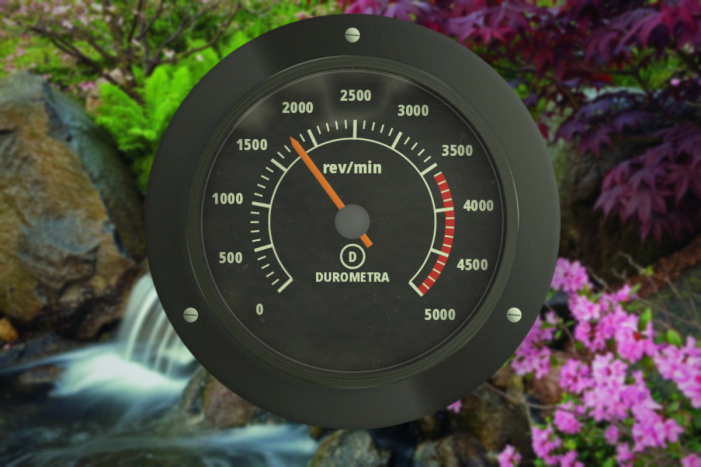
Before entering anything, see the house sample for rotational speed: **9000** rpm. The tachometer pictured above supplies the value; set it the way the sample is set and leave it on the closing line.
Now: **1800** rpm
